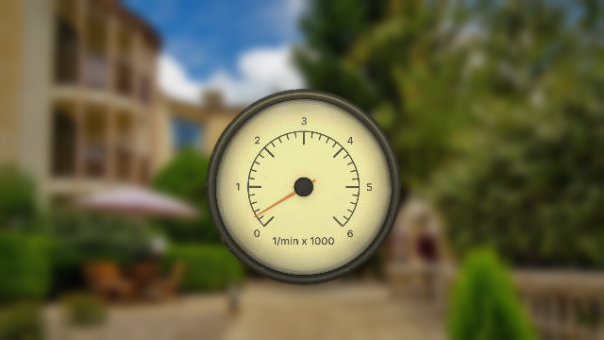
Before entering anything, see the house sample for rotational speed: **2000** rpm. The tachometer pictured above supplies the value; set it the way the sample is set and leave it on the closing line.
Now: **300** rpm
